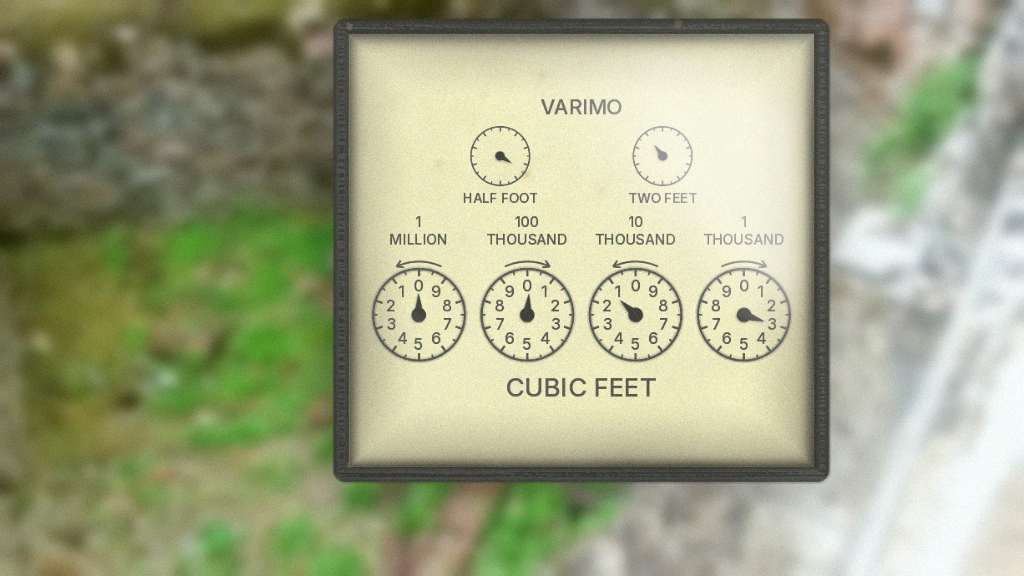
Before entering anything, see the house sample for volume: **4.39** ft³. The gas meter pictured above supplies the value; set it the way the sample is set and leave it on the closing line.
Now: **1300** ft³
